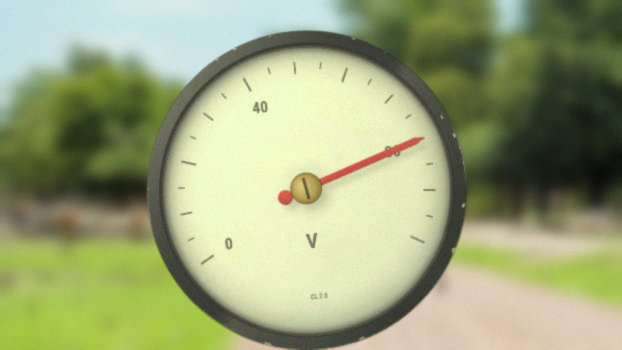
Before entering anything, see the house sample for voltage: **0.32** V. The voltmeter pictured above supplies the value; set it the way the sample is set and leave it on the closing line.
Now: **80** V
